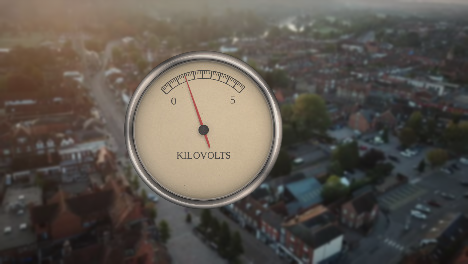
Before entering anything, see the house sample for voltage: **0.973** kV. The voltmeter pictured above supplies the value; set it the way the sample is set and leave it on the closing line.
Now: **1.5** kV
